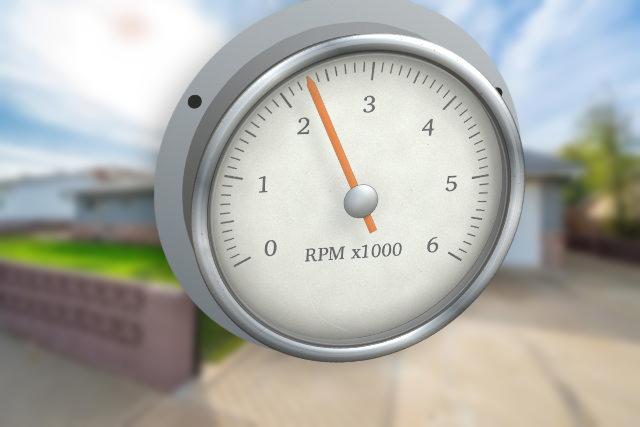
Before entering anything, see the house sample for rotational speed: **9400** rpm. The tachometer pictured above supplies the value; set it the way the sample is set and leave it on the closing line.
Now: **2300** rpm
